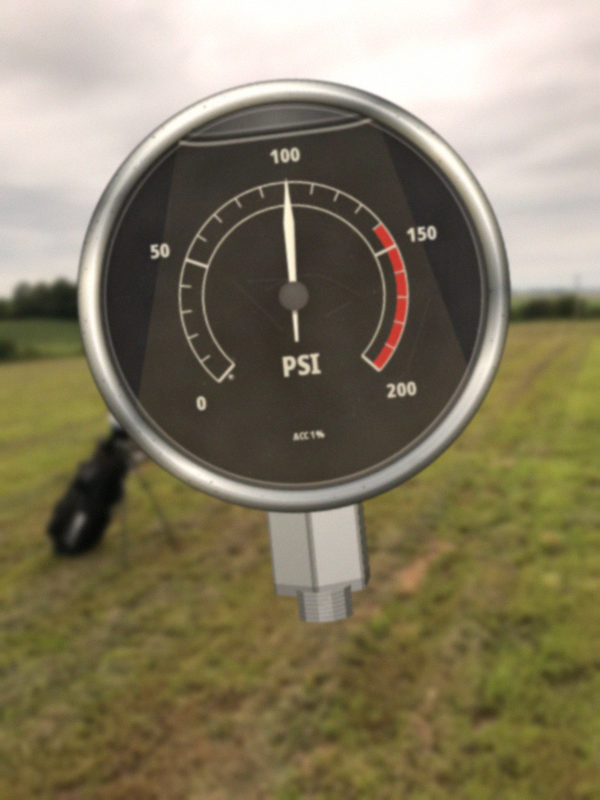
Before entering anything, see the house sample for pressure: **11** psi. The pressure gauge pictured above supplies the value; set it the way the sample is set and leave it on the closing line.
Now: **100** psi
